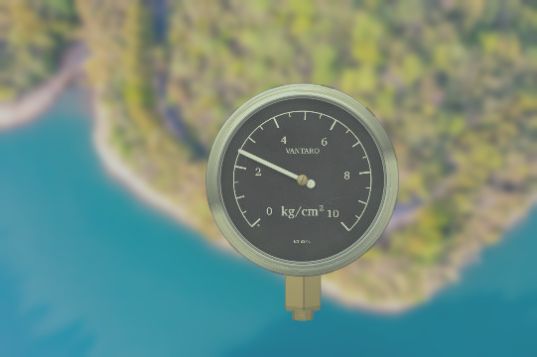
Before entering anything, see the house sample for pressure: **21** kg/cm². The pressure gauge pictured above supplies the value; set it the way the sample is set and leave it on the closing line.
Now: **2.5** kg/cm²
